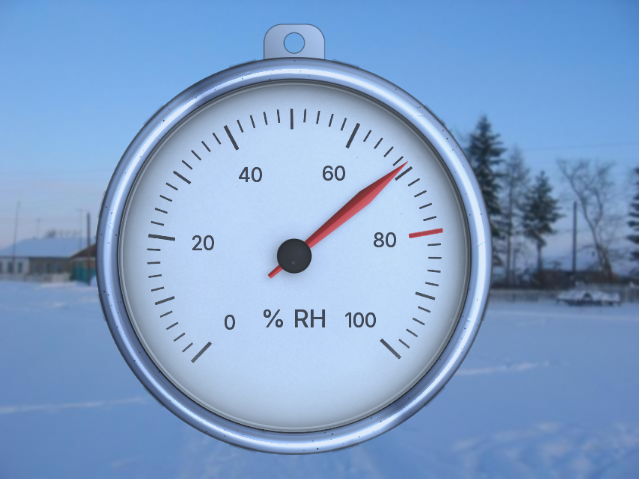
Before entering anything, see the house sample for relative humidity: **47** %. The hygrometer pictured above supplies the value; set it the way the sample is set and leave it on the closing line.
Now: **69** %
